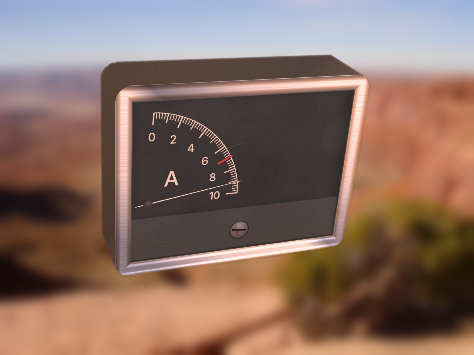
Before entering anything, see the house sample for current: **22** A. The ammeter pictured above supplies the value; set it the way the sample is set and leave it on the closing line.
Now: **9** A
